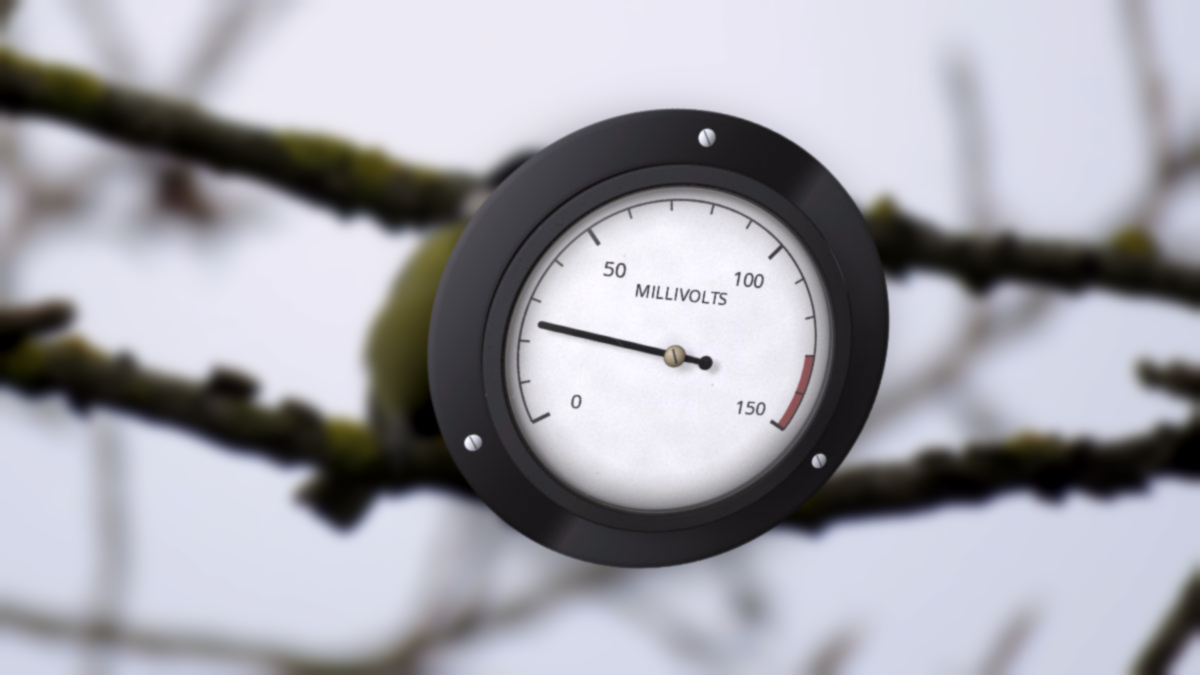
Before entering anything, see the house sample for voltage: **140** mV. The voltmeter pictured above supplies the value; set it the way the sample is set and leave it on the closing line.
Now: **25** mV
